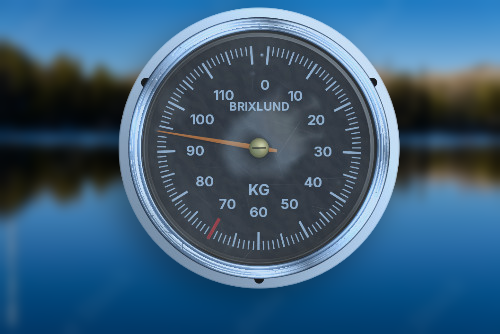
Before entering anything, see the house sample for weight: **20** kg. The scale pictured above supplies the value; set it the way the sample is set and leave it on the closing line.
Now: **94** kg
